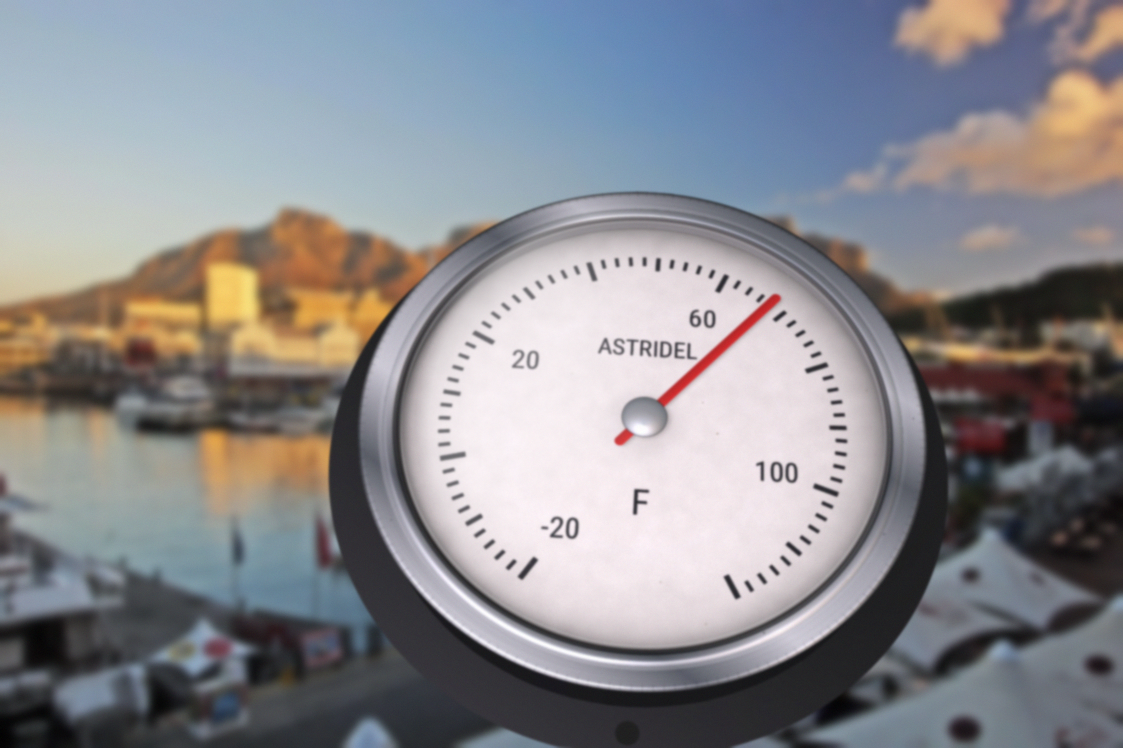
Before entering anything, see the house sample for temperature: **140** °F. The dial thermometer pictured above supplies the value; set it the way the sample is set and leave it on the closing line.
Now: **68** °F
